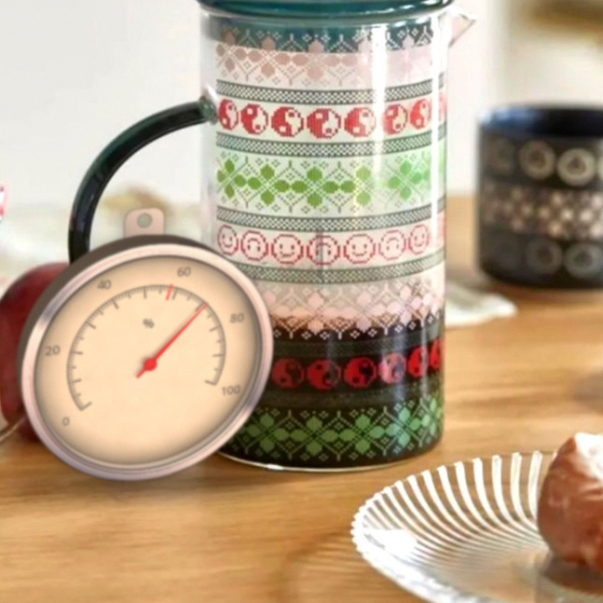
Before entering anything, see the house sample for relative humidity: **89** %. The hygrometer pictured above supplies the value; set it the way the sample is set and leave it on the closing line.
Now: **70** %
